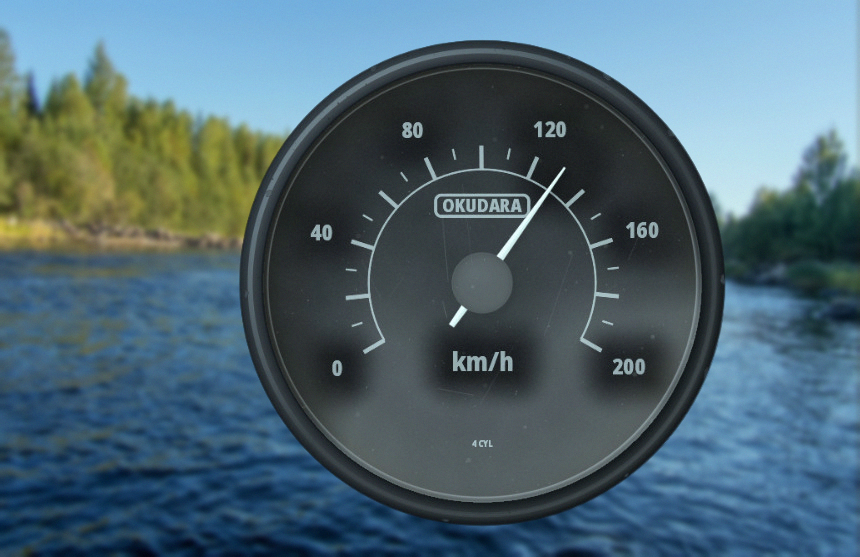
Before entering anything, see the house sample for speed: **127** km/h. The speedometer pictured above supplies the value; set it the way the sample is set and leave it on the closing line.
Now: **130** km/h
